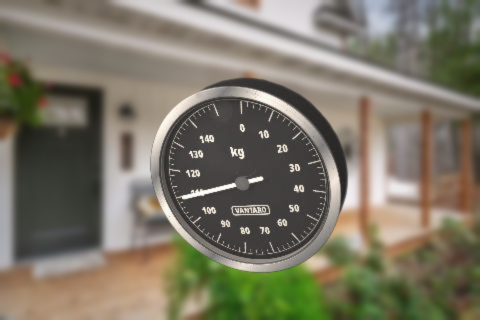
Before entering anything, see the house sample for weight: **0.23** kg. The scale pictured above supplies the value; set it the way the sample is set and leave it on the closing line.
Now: **110** kg
